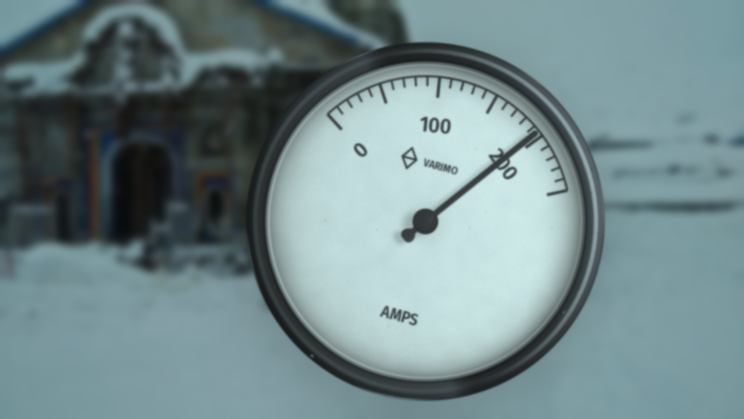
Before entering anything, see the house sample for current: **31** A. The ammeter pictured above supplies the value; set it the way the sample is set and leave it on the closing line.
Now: **195** A
